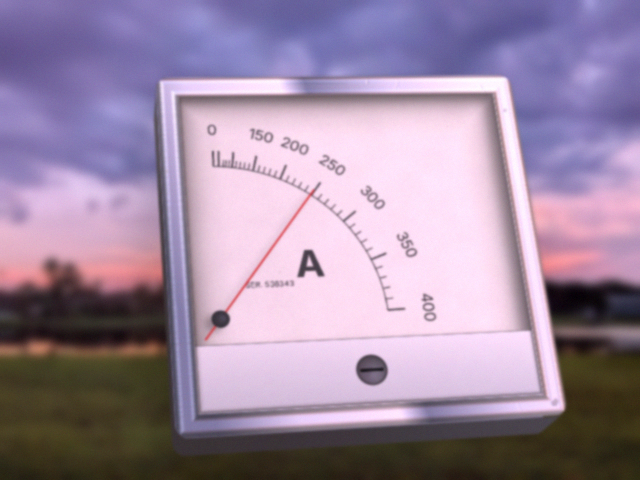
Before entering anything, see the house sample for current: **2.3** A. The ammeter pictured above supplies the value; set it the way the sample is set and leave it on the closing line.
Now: **250** A
